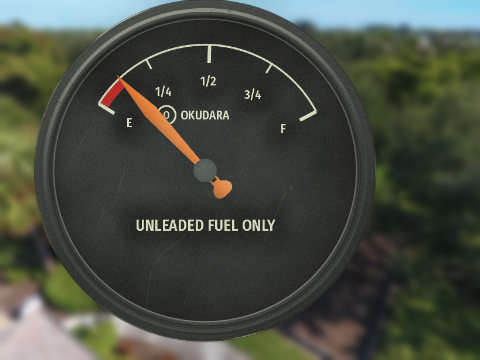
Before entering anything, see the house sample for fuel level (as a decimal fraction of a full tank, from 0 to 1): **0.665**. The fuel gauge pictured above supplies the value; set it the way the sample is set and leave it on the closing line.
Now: **0.125**
